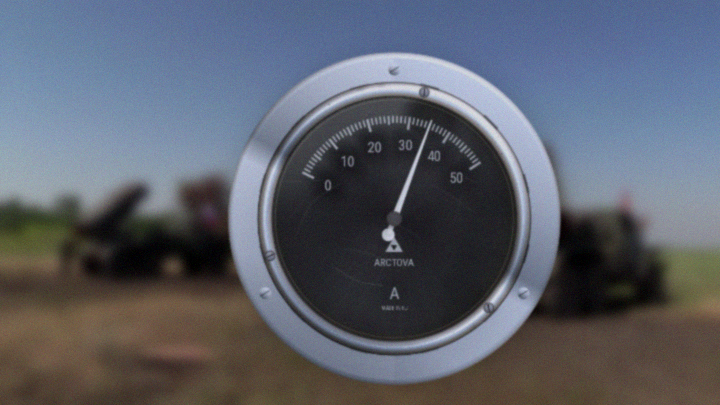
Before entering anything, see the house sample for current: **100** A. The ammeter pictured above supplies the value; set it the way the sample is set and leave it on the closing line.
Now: **35** A
